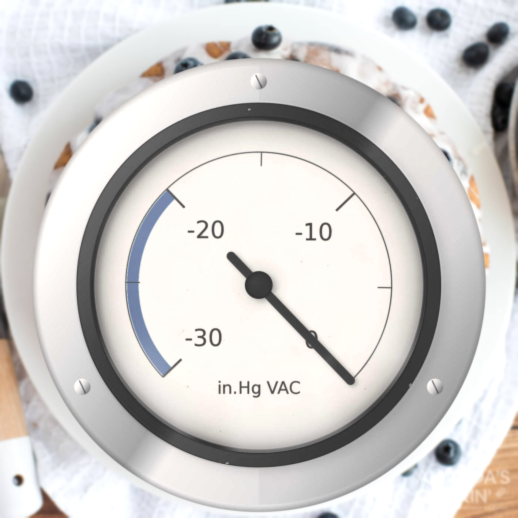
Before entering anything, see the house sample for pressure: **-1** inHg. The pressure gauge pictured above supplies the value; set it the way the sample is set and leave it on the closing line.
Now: **0** inHg
